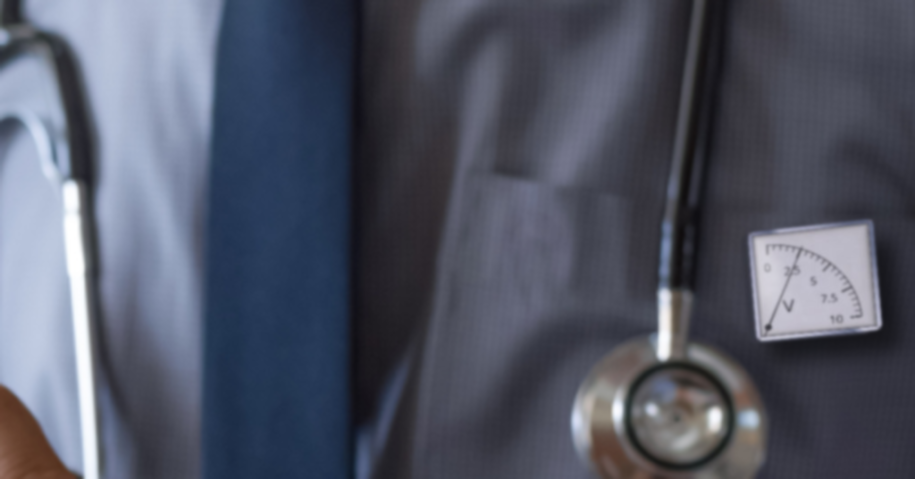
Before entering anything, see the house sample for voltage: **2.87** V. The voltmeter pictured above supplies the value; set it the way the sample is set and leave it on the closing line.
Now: **2.5** V
